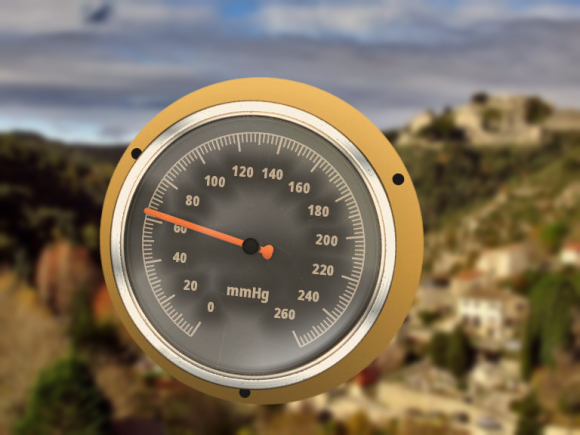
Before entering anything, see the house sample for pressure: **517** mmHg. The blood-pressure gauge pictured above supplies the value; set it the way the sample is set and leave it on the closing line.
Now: **64** mmHg
